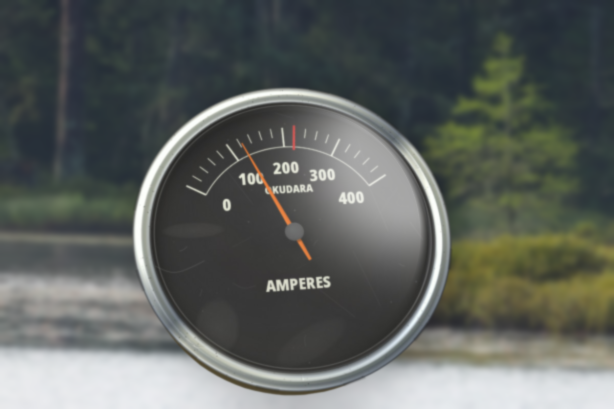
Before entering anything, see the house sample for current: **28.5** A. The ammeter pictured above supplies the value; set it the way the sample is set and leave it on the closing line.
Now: **120** A
